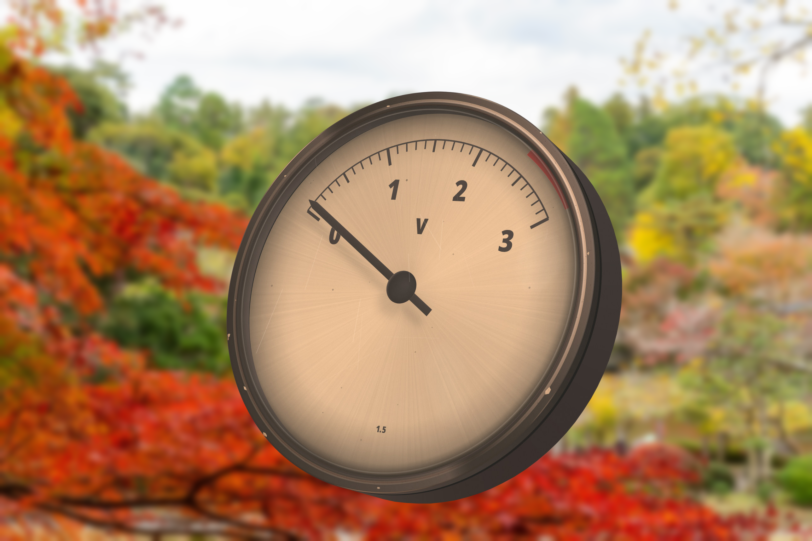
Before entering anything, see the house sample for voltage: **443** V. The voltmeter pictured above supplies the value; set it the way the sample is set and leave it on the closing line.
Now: **0.1** V
